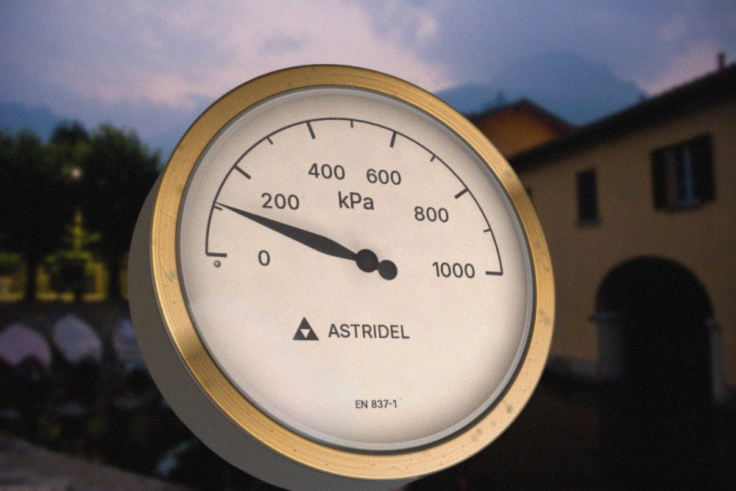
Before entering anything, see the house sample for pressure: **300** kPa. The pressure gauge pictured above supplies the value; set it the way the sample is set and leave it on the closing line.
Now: **100** kPa
